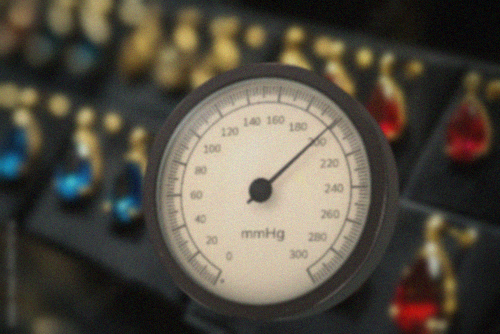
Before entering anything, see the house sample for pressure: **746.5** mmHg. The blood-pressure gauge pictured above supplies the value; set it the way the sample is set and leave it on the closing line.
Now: **200** mmHg
